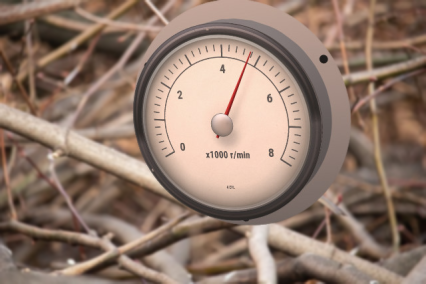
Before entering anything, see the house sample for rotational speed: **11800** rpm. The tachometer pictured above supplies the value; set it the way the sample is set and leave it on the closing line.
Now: **4800** rpm
